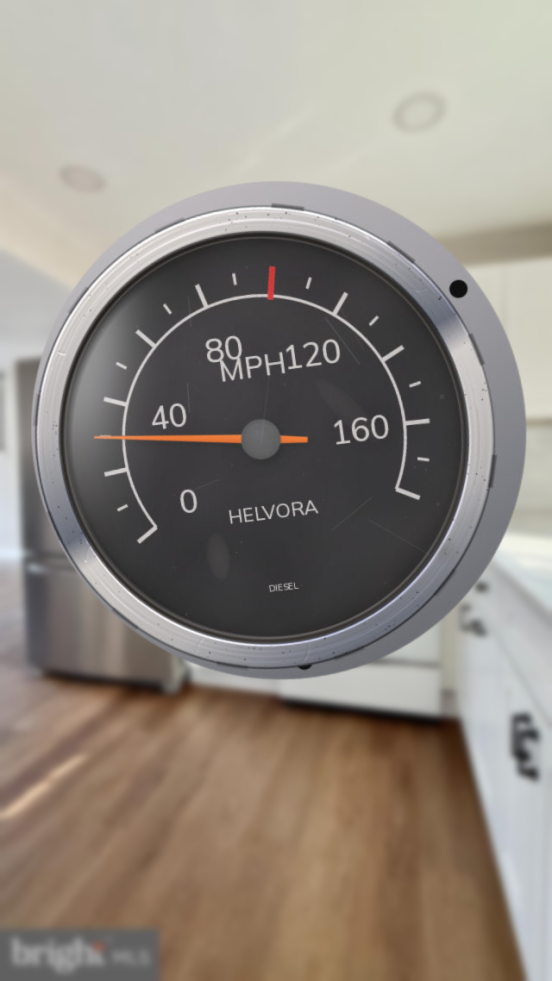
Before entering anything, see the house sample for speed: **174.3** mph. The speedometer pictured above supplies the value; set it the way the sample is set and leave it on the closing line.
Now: **30** mph
